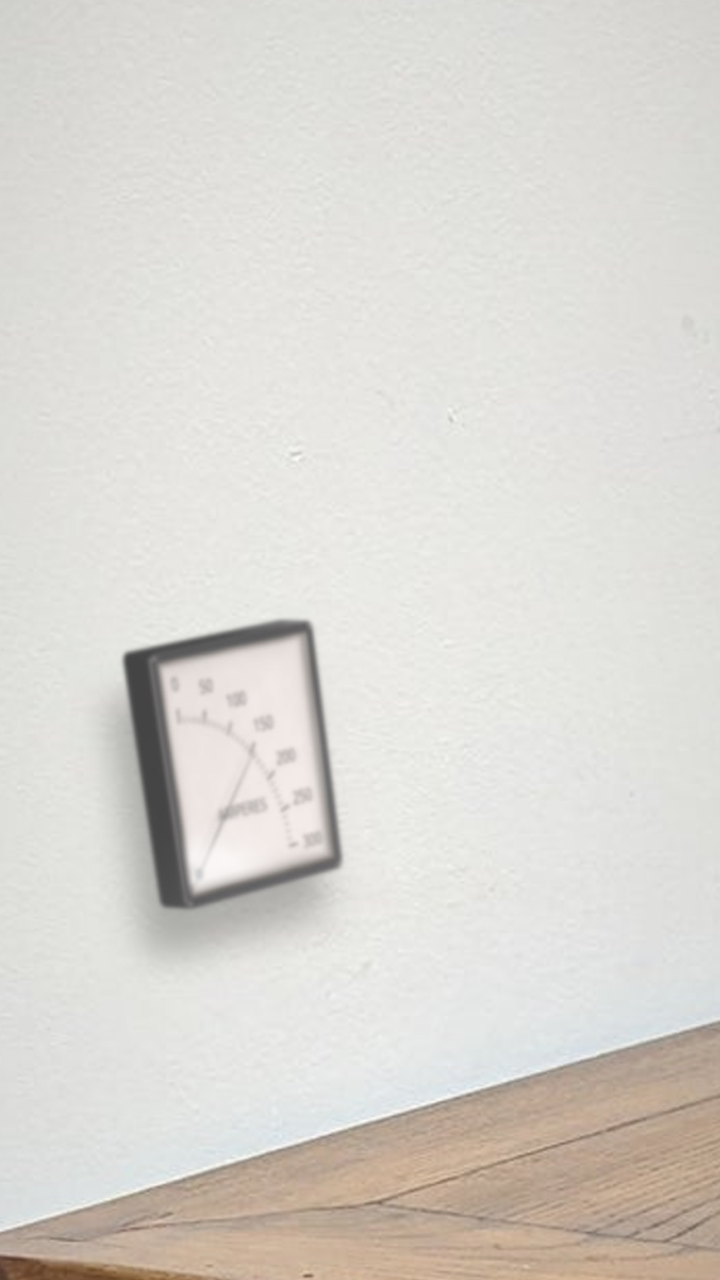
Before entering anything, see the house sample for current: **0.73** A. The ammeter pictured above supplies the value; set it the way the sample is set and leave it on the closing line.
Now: **150** A
